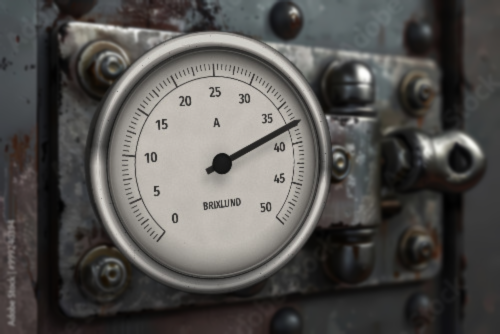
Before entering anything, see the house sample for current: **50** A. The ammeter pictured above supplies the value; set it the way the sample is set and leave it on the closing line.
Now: **37.5** A
